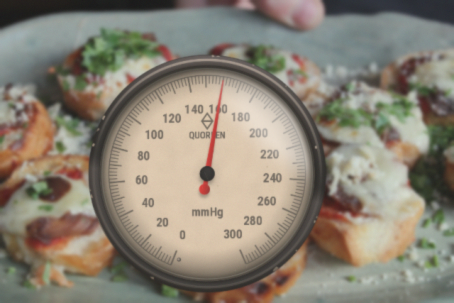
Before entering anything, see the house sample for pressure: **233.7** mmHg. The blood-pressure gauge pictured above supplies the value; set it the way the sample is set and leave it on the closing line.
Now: **160** mmHg
